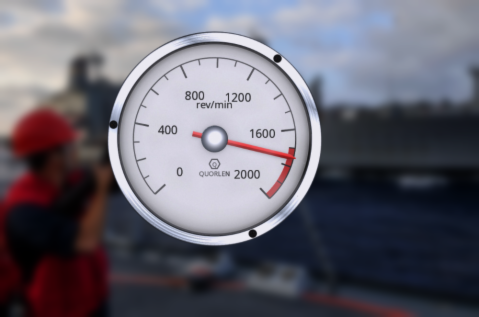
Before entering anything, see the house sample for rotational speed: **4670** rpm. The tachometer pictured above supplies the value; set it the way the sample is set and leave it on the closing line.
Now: **1750** rpm
